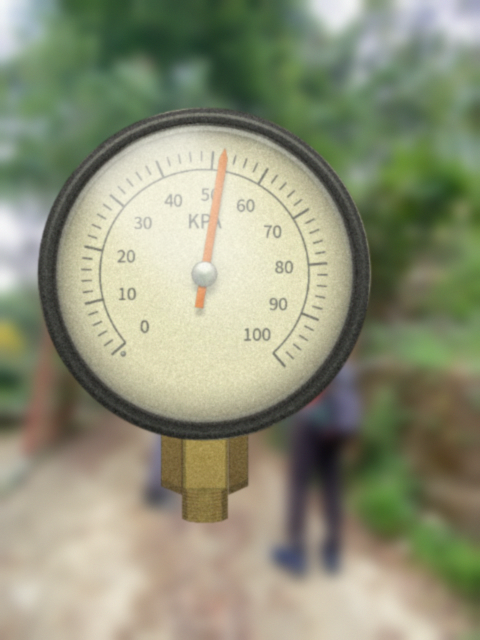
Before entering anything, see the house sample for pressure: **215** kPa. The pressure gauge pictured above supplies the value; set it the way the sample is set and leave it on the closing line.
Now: **52** kPa
